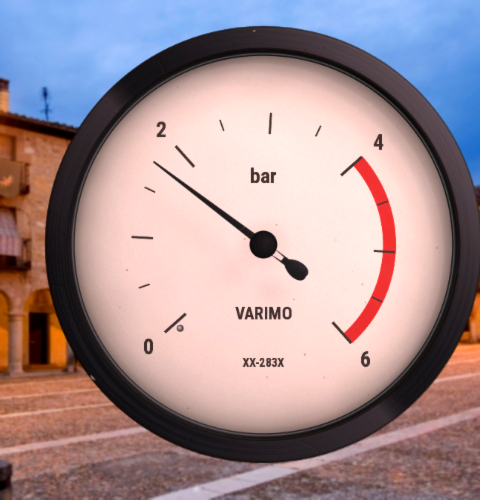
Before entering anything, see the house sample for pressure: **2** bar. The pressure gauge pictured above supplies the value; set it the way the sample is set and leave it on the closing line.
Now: **1.75** bar
